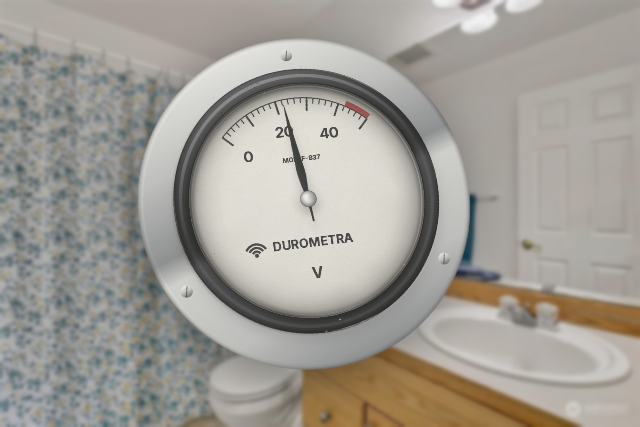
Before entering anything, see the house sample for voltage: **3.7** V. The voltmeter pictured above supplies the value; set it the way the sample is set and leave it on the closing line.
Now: **22** V
